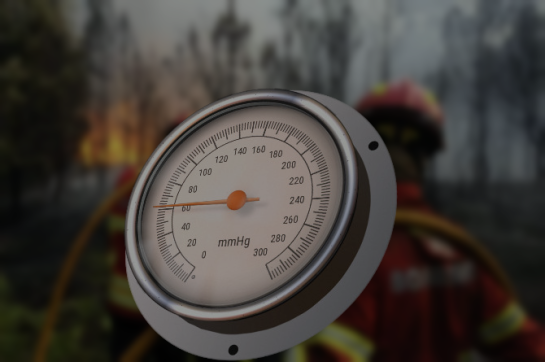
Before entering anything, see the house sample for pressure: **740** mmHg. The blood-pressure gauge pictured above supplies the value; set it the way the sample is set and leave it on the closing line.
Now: **60** mmHg
